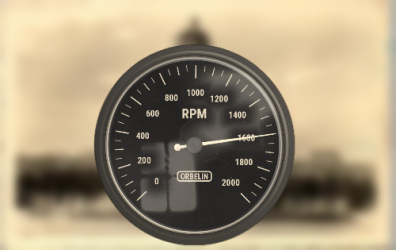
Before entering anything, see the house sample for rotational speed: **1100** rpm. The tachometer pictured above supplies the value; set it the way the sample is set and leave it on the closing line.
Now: **1600** rpm
